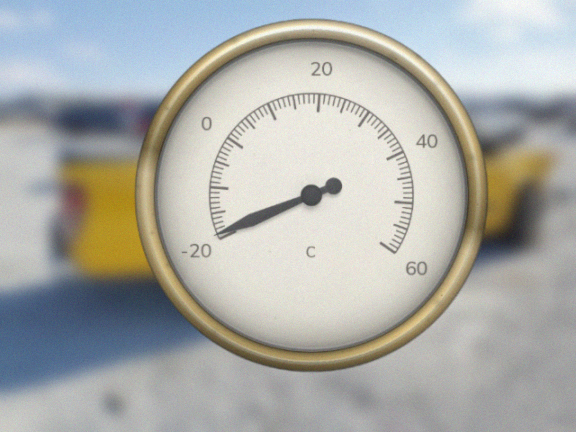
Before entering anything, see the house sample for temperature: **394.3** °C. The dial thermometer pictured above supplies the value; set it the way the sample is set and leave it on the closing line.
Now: **-19** °C
